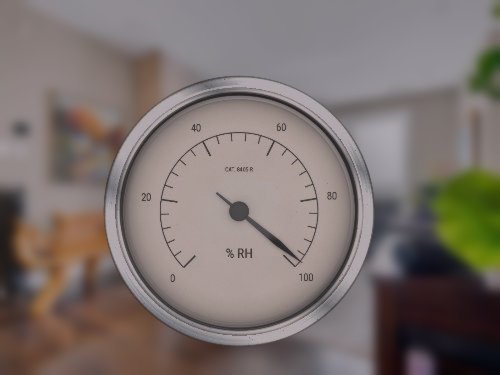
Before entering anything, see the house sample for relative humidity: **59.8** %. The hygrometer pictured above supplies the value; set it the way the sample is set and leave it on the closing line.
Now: **98** %
